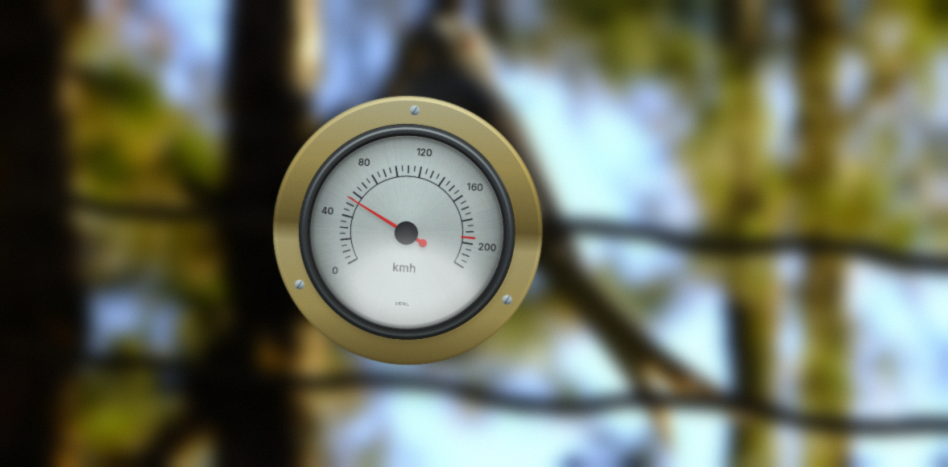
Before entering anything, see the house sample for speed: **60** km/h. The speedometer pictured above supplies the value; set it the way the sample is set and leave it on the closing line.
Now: **55** km/h
